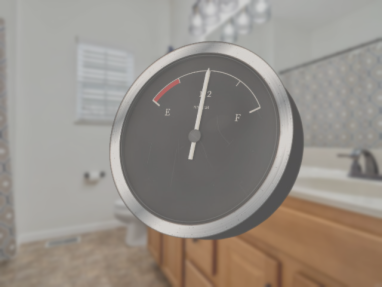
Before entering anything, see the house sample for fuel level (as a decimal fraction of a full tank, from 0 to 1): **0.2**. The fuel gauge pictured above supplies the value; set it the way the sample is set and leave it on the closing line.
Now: **0.5**
